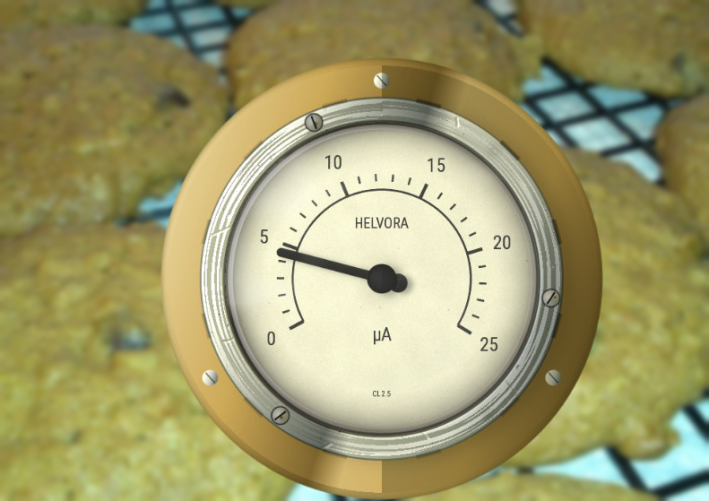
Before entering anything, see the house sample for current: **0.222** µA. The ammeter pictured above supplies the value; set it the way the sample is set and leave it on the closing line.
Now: **4.5** µA
